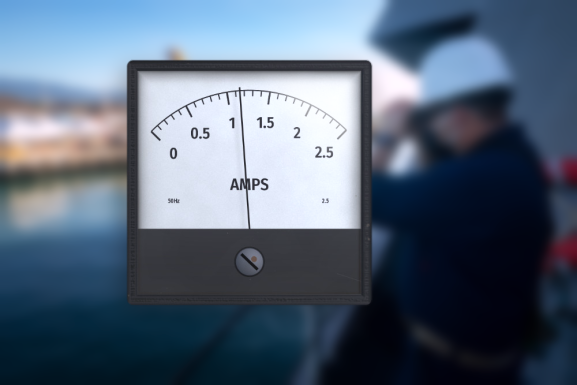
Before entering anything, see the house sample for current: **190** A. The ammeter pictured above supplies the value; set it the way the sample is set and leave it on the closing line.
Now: **1.15** A
